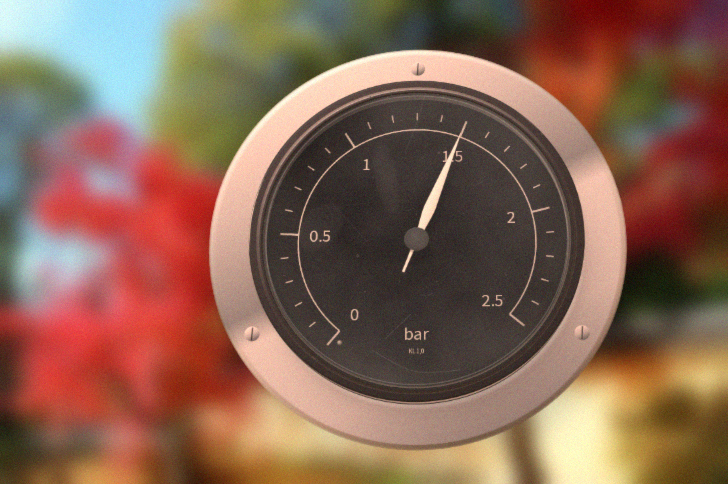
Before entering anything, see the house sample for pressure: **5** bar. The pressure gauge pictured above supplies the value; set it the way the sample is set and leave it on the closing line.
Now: **1.5** bar
